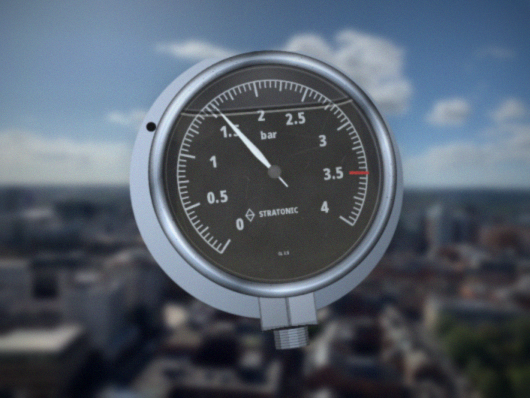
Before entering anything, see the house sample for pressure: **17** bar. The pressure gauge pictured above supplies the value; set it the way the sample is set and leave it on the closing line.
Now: **1.55** bar
